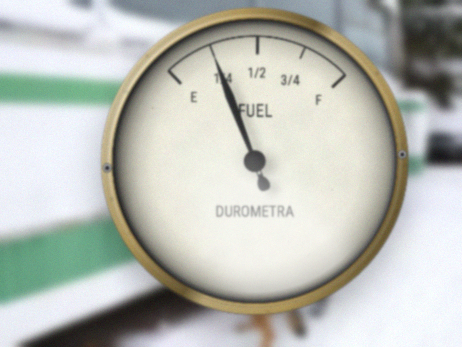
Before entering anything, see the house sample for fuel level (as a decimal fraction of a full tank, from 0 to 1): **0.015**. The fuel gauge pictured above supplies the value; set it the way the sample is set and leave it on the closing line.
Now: **0.25**
